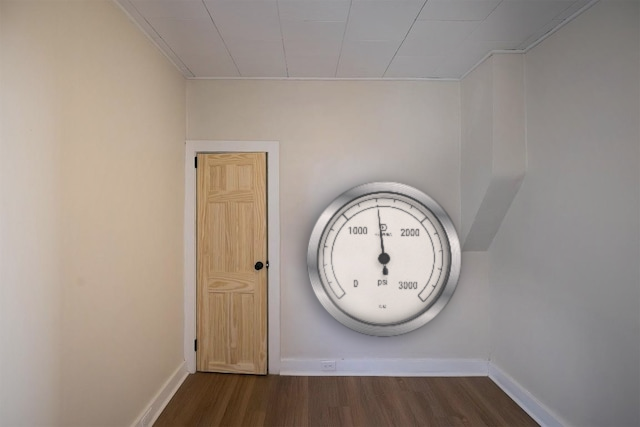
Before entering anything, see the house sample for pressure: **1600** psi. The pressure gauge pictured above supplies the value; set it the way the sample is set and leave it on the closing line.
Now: **1400** psi
